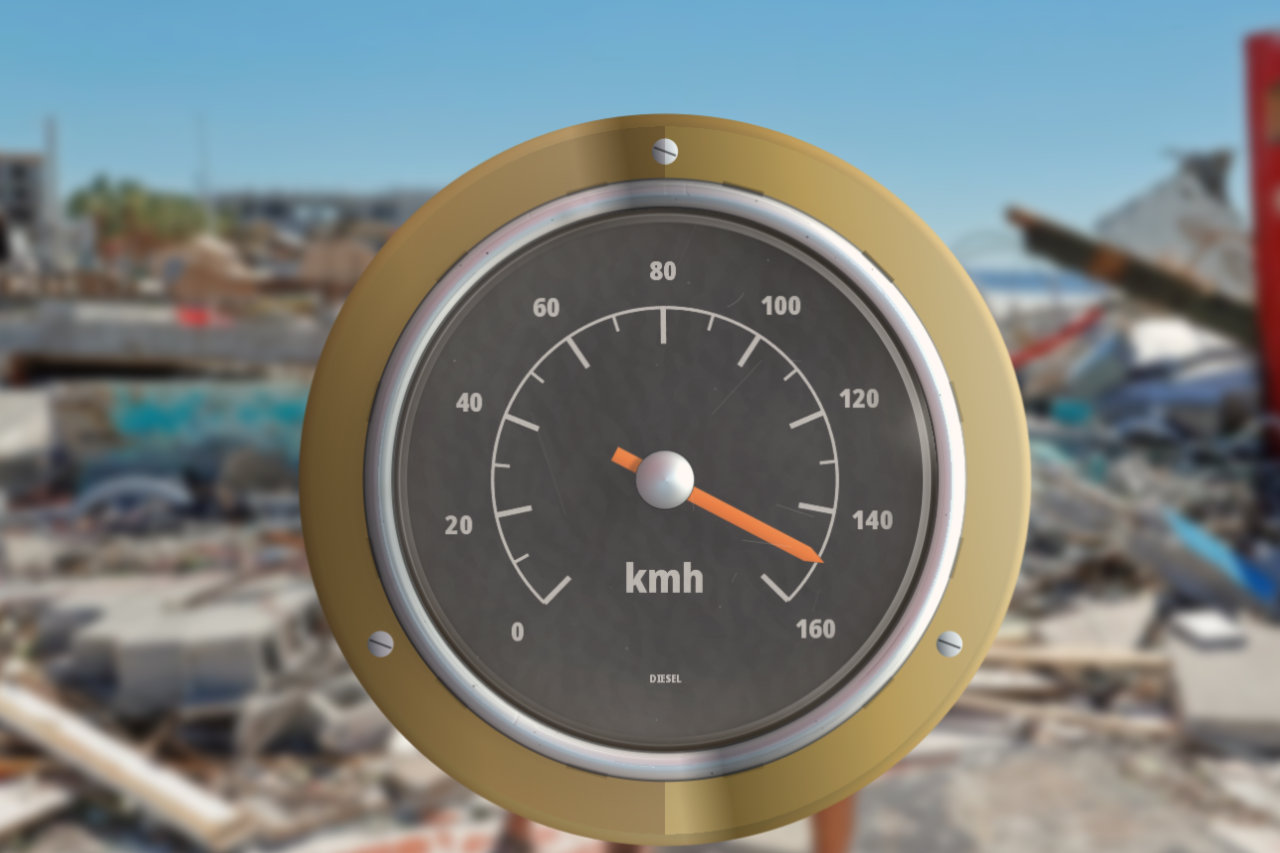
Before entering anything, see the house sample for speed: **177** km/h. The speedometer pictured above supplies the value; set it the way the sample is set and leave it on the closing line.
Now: **150** km/h
